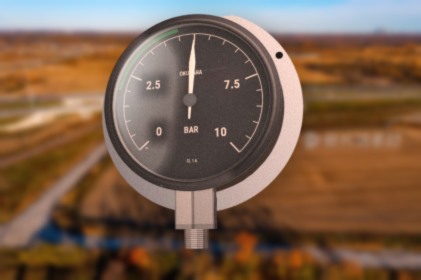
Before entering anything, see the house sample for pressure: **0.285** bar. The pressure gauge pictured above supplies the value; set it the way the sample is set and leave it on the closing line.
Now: **5** bar
